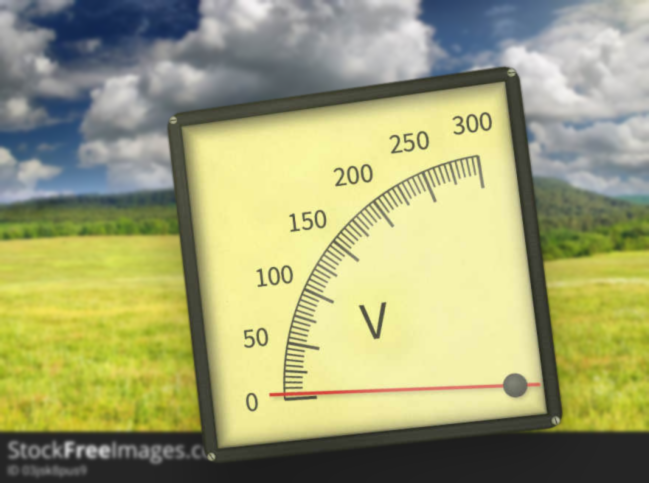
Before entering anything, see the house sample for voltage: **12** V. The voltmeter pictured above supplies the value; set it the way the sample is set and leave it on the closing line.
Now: **5** V
